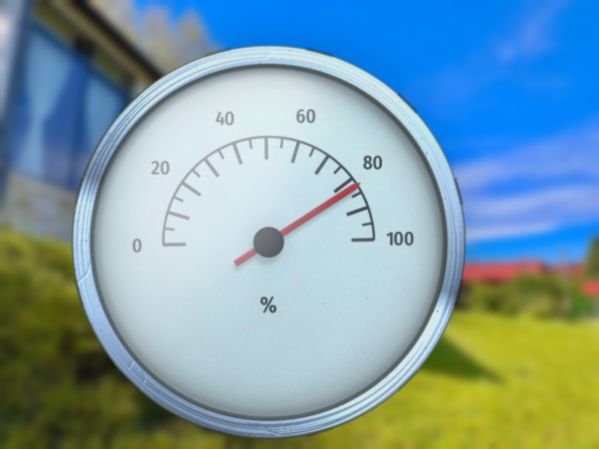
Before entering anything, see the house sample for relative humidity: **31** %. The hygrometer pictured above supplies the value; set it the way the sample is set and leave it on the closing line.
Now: **82.5** %
